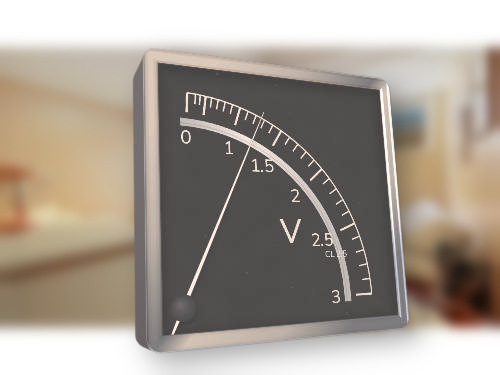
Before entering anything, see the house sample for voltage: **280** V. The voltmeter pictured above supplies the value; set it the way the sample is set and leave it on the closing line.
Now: **1.25** V
